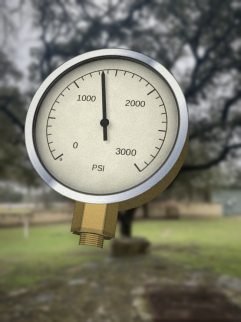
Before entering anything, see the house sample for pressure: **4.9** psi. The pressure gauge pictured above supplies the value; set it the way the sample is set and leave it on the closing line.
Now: **1350** psi
